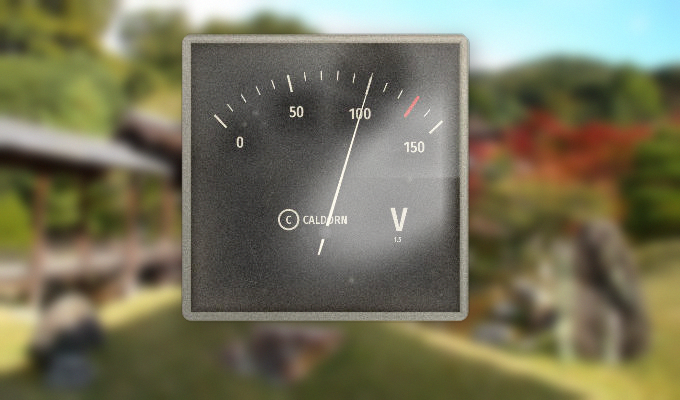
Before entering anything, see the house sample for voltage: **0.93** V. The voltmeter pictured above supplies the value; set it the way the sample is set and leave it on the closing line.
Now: **100** V
